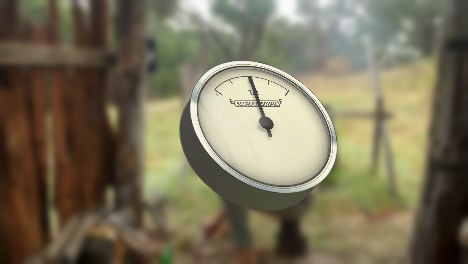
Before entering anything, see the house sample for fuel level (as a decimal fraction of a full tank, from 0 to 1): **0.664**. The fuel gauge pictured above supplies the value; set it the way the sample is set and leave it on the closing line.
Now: **0.5**
